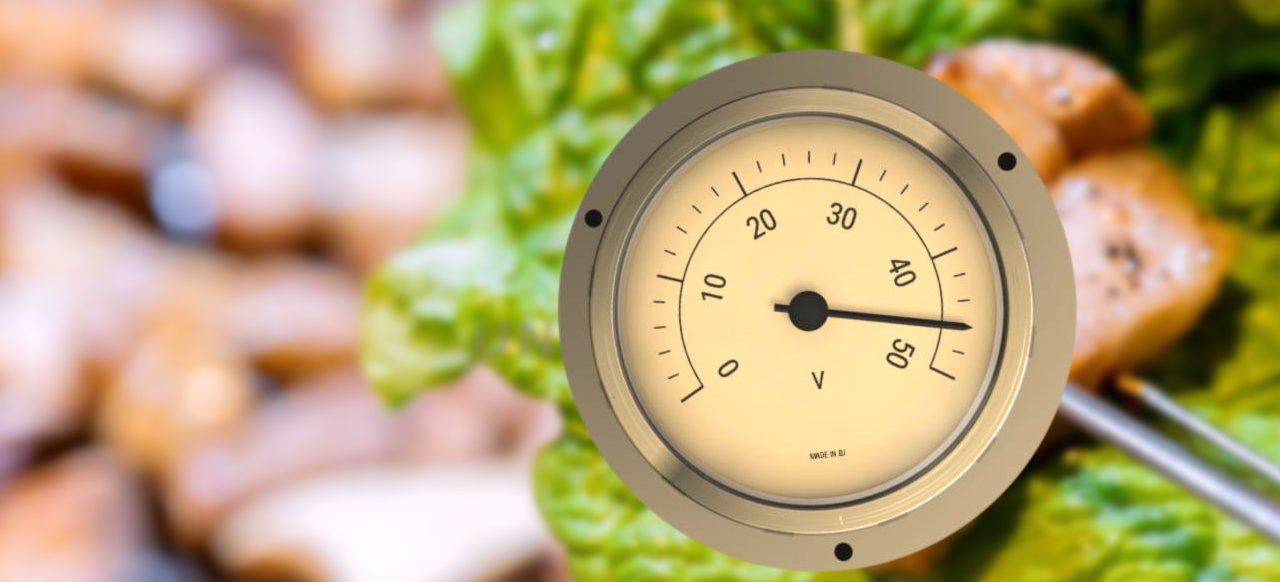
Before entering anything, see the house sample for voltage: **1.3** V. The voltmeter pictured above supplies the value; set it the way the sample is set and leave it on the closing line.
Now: **46** V
